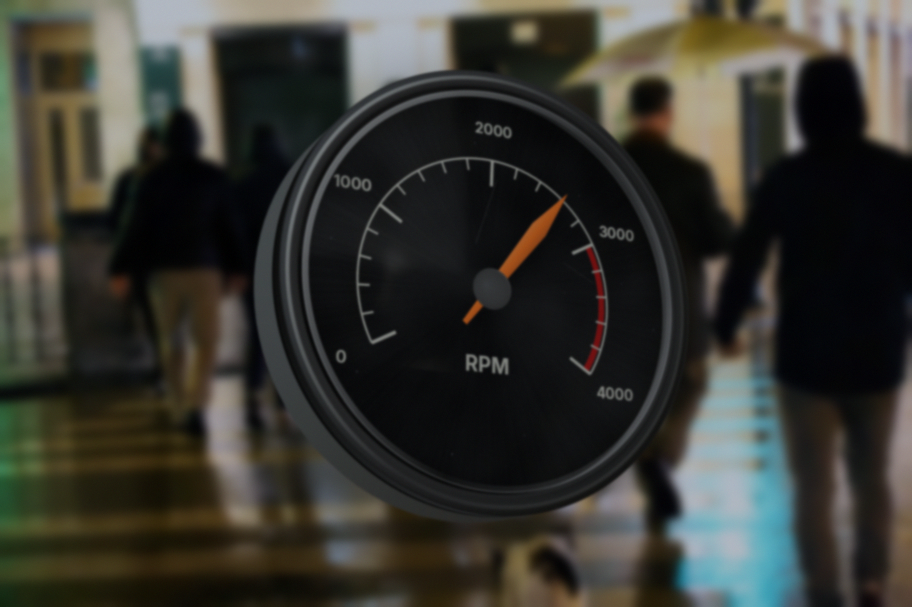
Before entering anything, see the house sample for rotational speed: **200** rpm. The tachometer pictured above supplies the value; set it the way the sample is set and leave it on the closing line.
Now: **2600** rpm
